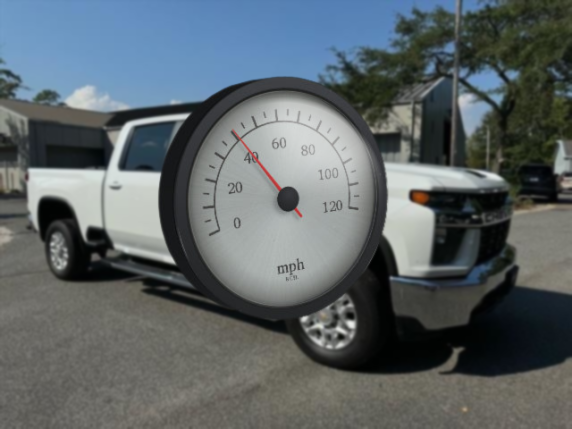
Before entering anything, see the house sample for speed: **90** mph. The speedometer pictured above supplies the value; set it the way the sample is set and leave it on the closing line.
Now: **40** mph
